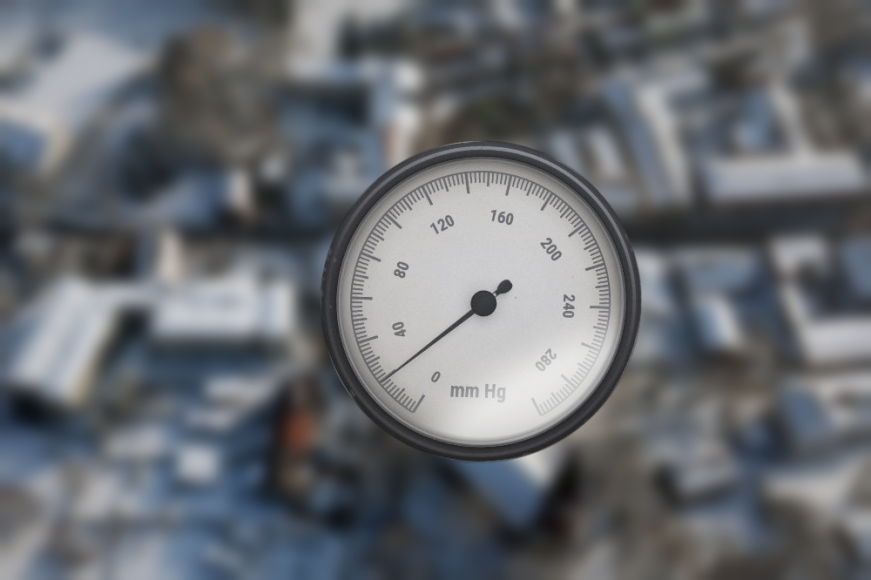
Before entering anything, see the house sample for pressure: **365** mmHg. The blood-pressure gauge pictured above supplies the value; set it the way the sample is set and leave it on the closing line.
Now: **20** mmHg
